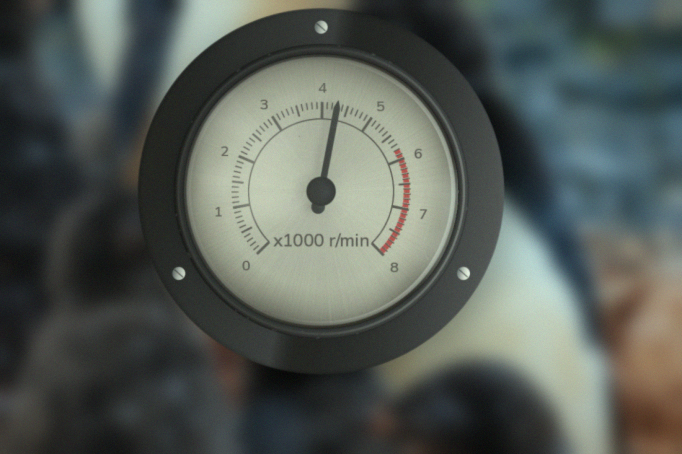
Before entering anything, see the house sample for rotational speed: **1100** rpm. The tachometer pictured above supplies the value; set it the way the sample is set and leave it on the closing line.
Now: **4300** rpm
